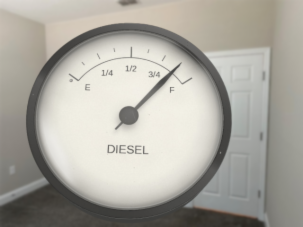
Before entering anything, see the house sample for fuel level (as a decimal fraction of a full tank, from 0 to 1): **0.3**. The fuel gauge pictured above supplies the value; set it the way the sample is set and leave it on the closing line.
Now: **0.875**
